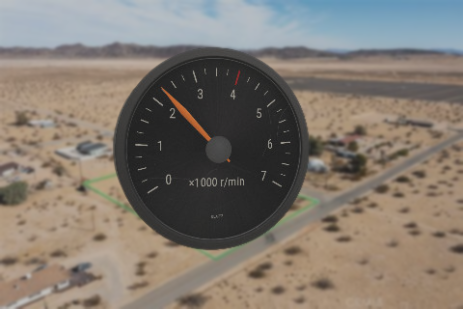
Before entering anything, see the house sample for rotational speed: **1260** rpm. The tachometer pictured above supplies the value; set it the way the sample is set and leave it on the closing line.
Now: **2250** rpm
